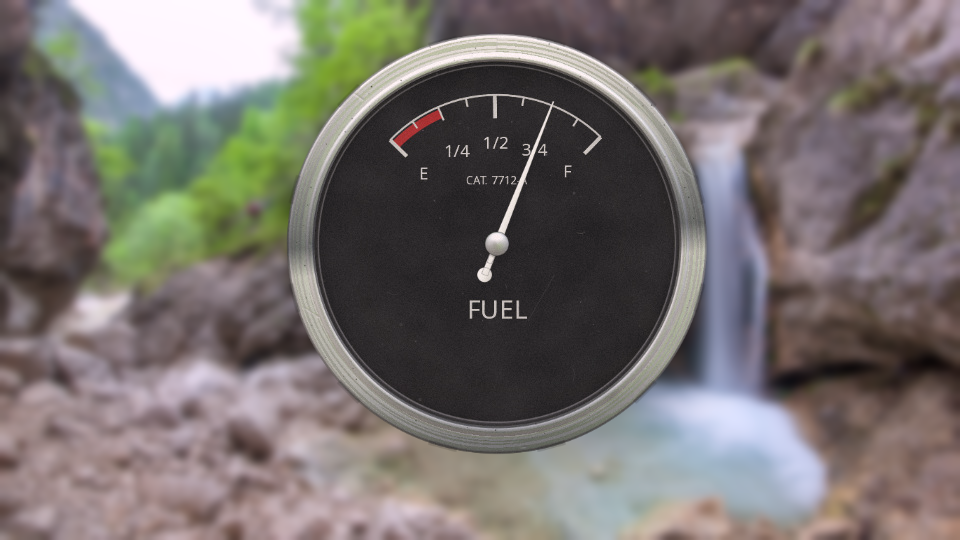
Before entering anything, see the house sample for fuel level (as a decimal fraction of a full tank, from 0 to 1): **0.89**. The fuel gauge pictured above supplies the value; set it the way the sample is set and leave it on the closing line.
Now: **0.75**
